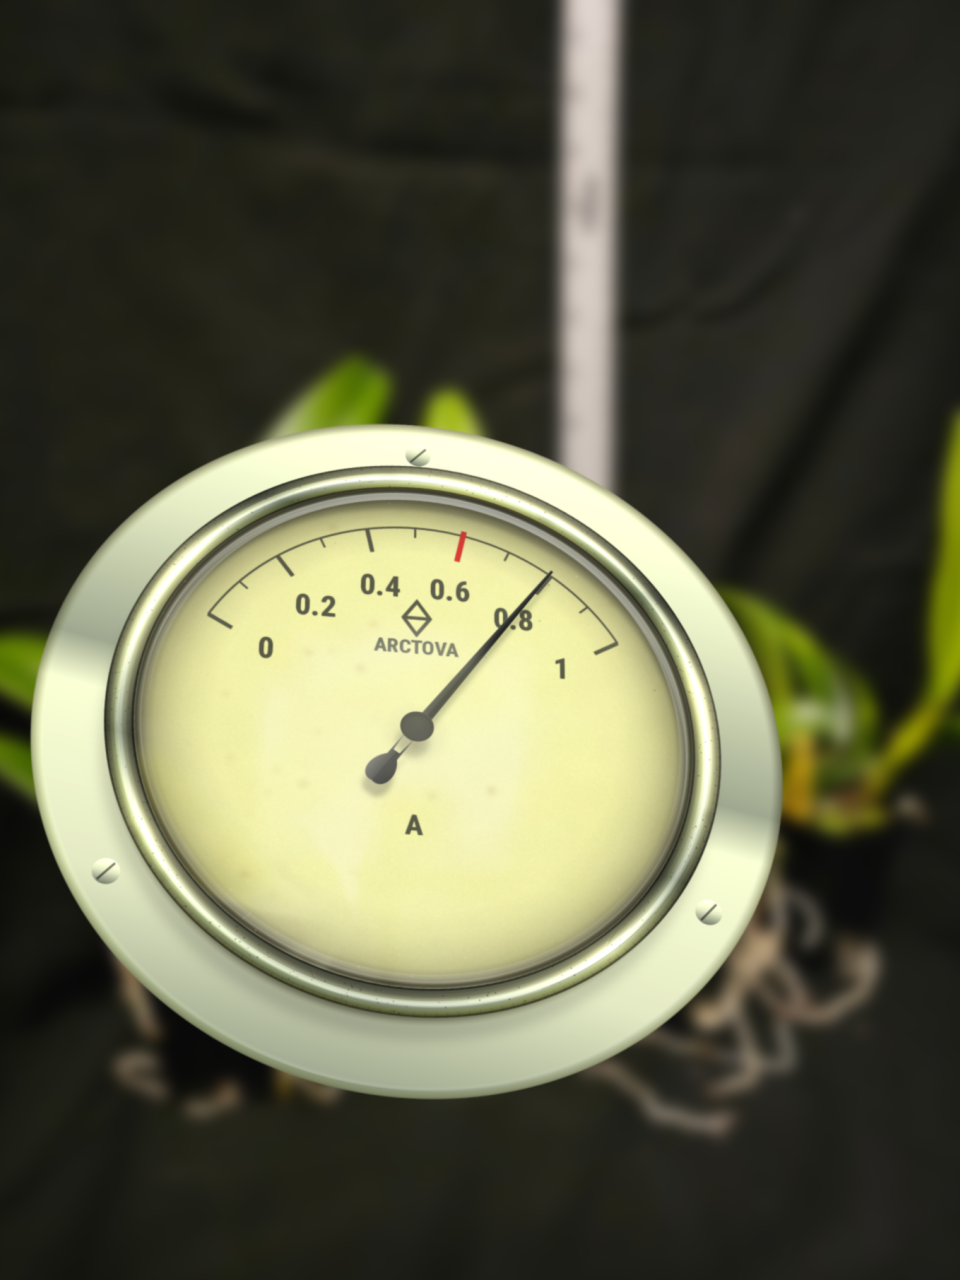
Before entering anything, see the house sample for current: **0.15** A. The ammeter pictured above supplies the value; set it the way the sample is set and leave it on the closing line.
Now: **0.8** A
